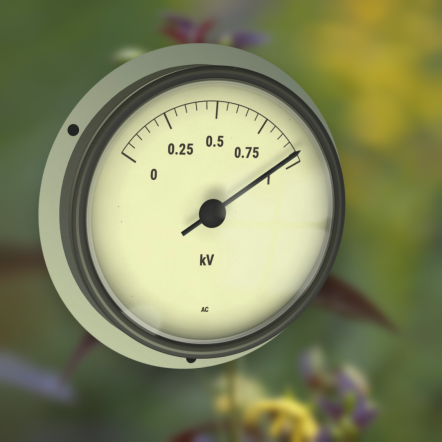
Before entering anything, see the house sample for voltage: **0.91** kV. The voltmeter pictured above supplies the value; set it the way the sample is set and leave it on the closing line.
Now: **0.95** kV
